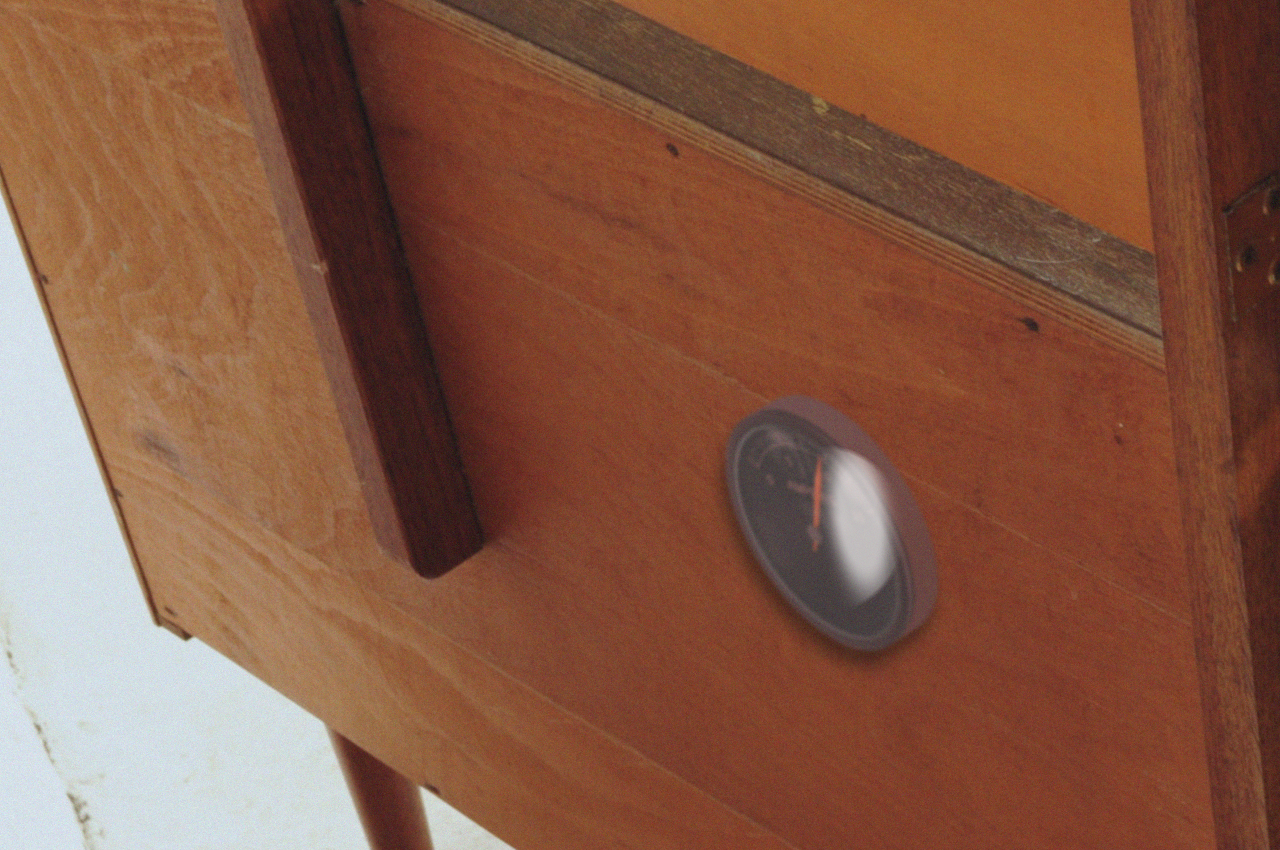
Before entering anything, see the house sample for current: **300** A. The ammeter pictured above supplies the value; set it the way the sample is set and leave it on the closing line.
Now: **10** A
